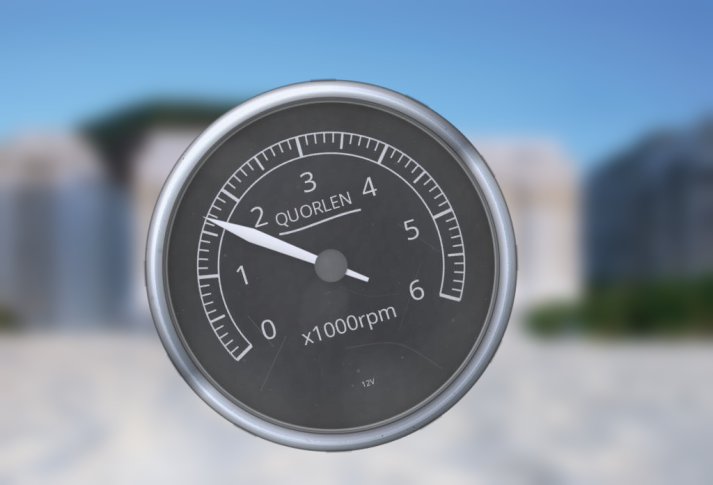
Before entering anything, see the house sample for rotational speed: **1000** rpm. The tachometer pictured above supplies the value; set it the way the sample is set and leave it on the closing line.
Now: **1650** rpm
